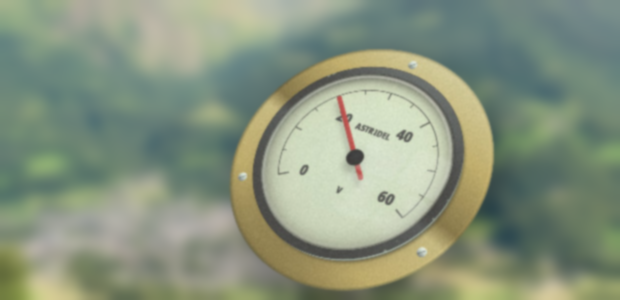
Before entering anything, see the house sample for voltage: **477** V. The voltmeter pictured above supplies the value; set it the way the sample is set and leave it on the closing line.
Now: **20** V
